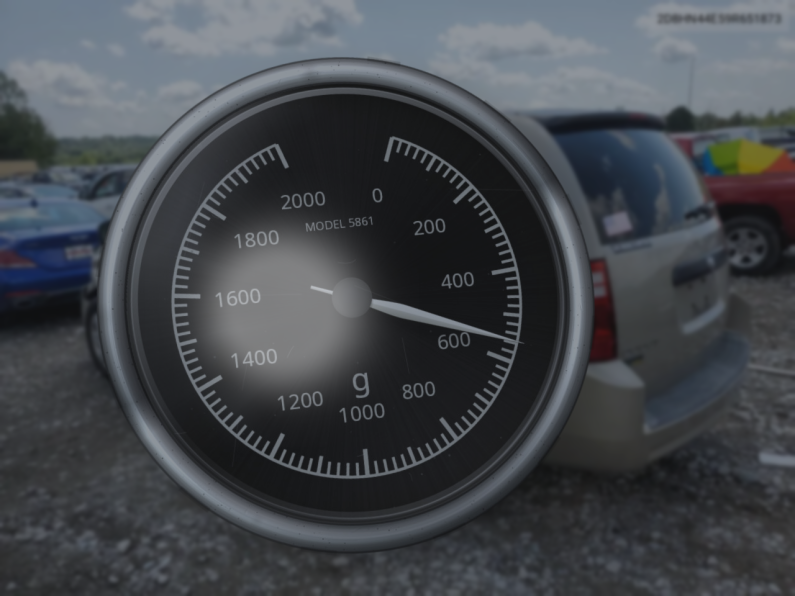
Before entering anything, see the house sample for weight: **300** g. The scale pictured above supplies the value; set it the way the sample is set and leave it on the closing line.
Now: **560** g
